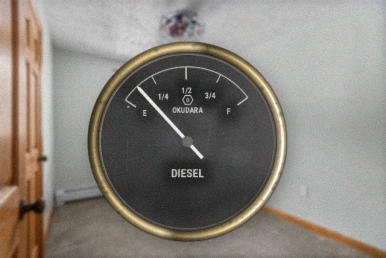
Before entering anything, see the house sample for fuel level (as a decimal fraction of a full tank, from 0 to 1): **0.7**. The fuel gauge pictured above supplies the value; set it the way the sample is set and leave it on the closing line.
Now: **0.125**
